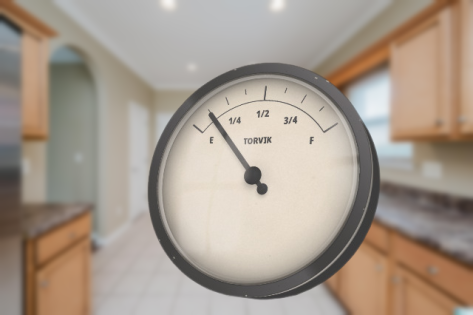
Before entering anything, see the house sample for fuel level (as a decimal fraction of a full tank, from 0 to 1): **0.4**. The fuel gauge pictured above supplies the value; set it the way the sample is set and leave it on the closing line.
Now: **0.125**
